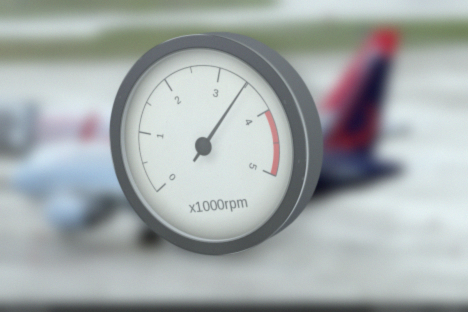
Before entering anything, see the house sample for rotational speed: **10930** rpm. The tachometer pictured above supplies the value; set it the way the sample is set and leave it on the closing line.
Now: **3500** rpm
